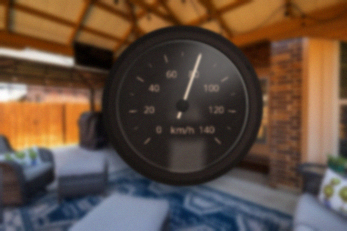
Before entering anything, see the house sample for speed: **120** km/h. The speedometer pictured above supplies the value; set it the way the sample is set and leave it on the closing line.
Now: **80** km/h
